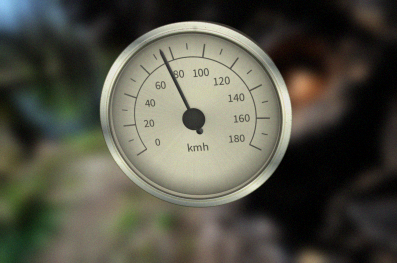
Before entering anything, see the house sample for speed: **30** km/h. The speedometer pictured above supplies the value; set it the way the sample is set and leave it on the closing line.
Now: **75** km/h
